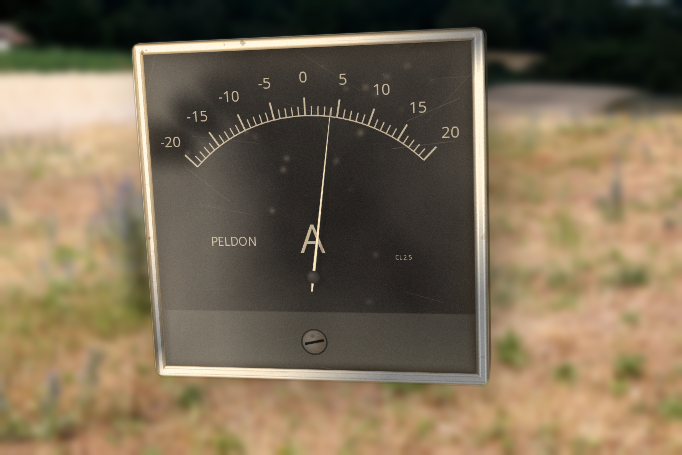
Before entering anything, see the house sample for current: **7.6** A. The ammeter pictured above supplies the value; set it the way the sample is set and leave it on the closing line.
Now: **4** A
